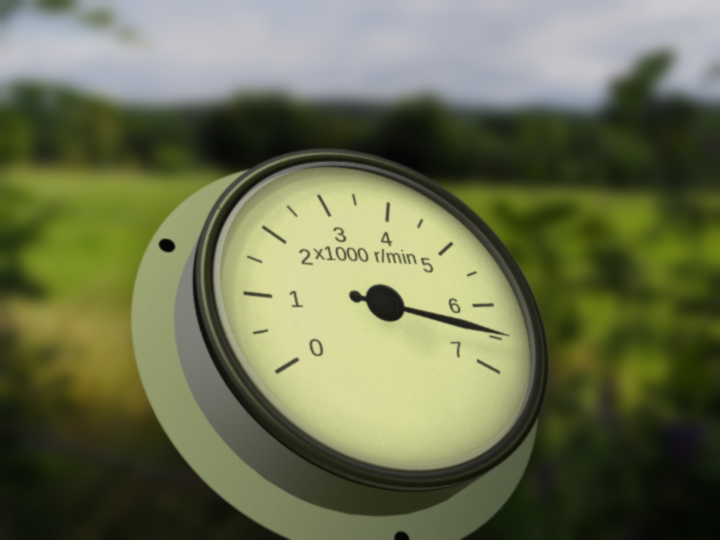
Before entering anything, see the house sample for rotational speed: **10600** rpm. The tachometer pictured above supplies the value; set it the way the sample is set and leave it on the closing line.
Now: **6500** rpm
